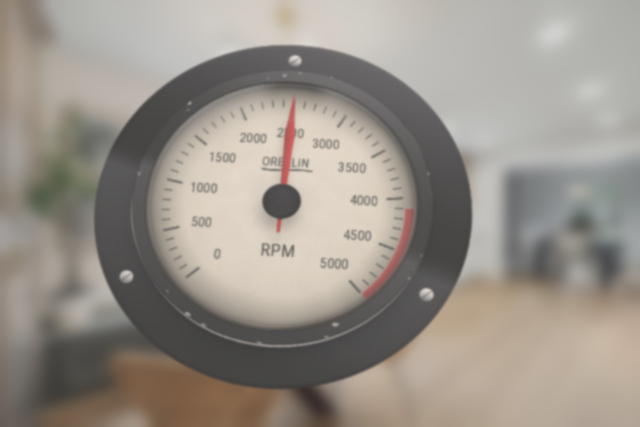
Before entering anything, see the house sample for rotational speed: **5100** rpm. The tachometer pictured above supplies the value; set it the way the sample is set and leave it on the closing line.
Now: **2500** rpm
